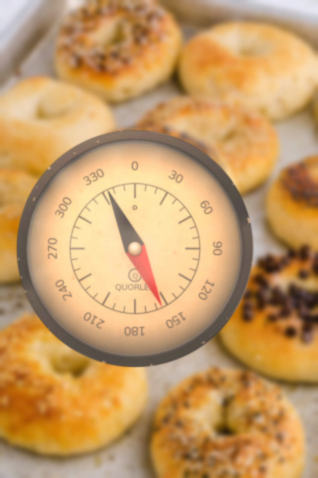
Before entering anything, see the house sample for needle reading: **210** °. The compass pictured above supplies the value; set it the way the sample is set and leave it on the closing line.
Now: **155** °
